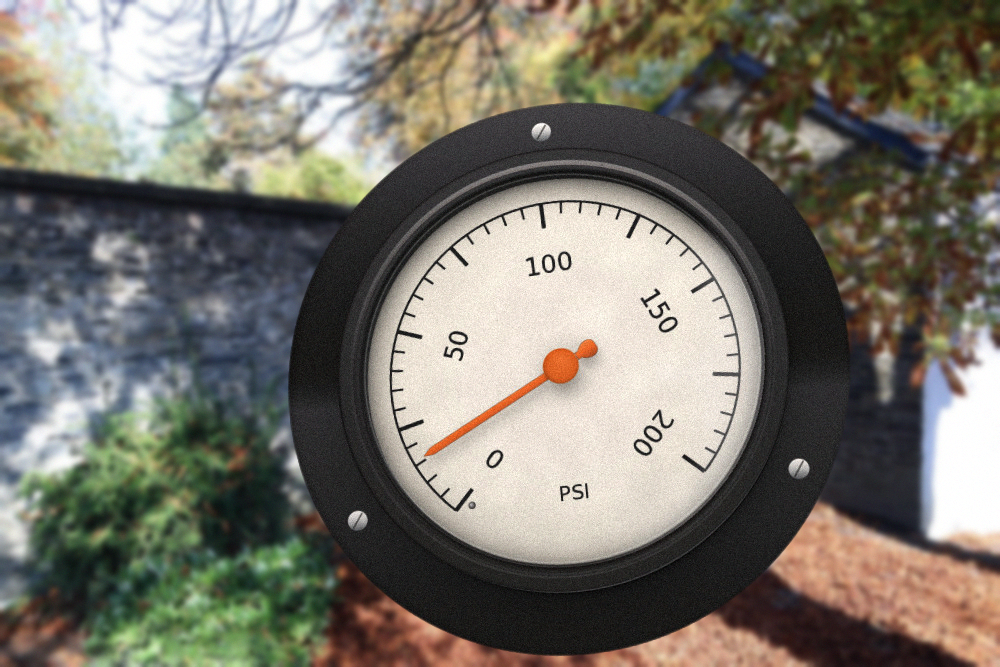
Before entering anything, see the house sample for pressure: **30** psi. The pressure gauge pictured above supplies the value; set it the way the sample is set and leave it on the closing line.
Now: **15** psi
